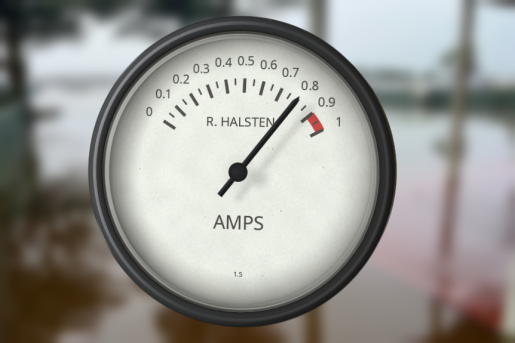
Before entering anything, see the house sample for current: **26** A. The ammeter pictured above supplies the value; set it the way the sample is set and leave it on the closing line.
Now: **0.8** A
